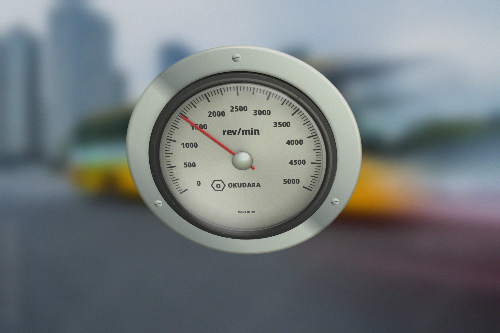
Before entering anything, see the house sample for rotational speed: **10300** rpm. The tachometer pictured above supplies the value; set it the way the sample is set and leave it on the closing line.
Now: **1500** rpm
